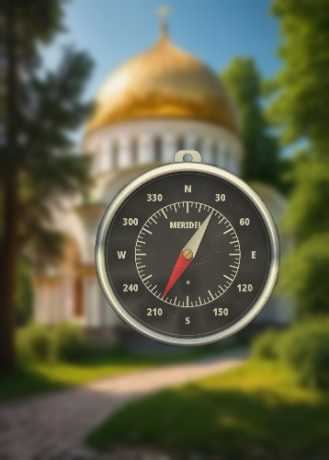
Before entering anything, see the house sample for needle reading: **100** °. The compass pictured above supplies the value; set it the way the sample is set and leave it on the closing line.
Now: **210** °
